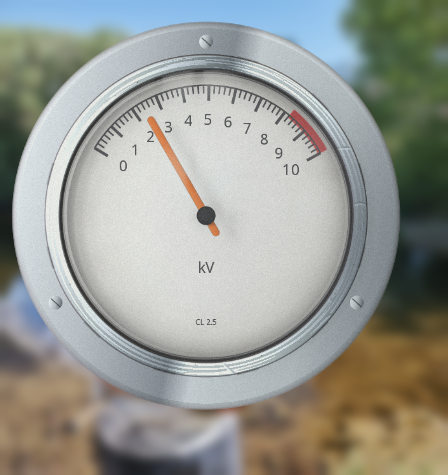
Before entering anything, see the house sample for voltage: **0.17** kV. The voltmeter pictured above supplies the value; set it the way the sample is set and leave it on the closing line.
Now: **2.4** kV
